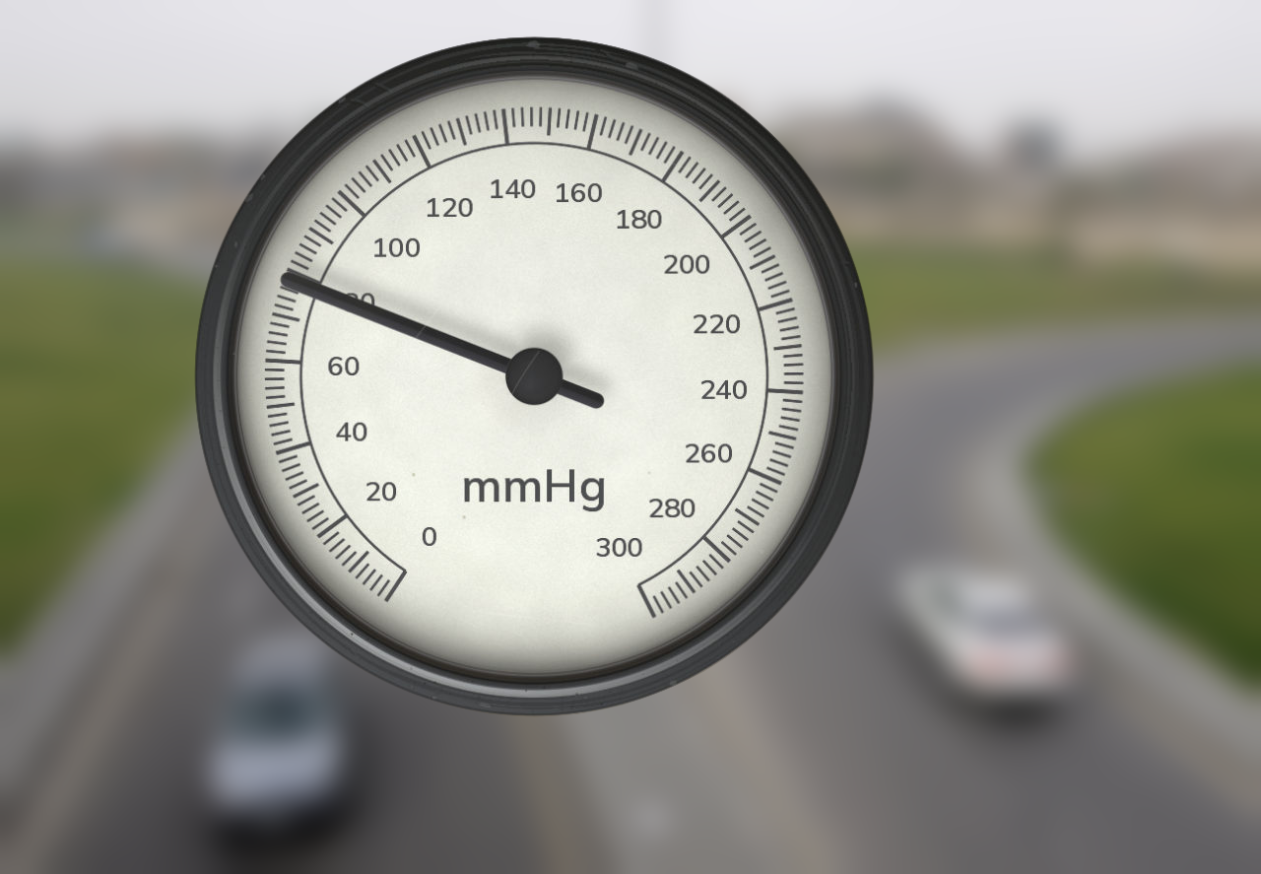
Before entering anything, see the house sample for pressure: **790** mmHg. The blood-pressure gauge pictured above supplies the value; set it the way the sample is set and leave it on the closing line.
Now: **78** mmHg
